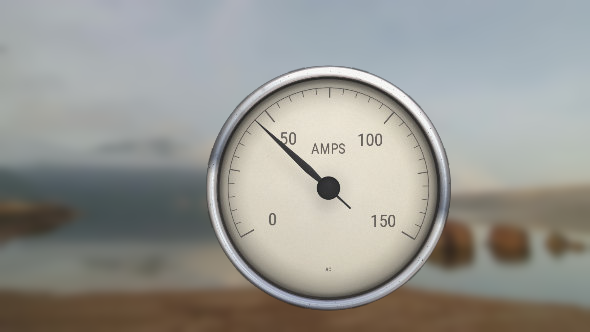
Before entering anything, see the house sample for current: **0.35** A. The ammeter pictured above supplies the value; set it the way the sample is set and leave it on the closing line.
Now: **45** A
